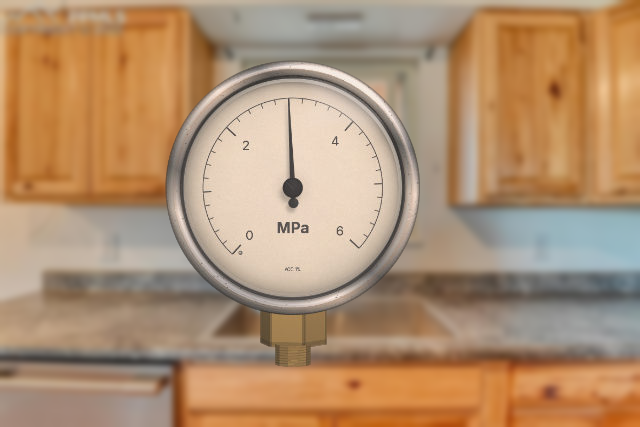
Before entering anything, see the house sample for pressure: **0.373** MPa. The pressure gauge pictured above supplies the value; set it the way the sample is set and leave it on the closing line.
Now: **3** MPa
